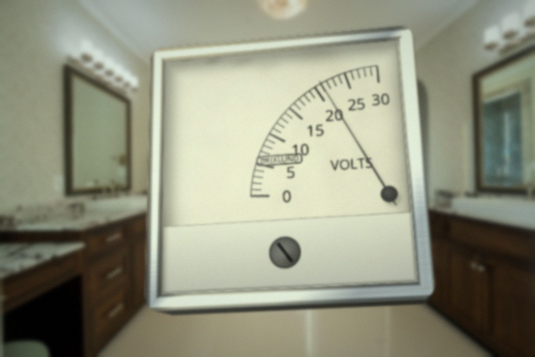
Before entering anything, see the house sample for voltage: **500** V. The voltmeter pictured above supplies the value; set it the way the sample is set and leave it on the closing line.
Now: **21** V
